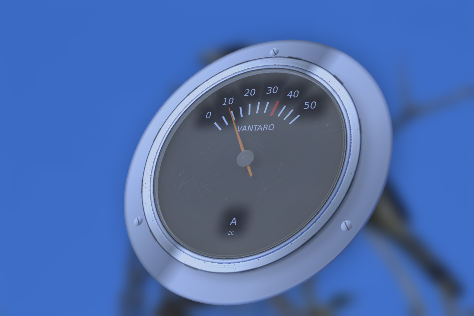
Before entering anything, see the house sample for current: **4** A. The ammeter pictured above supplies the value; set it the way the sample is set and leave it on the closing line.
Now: **10** A
